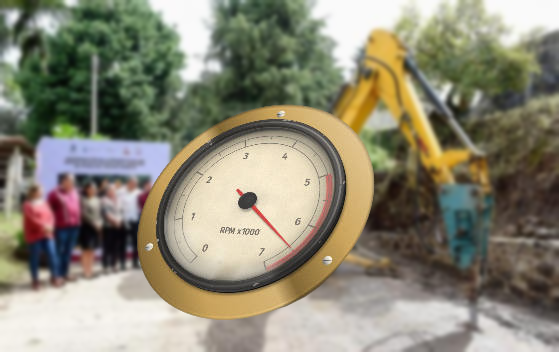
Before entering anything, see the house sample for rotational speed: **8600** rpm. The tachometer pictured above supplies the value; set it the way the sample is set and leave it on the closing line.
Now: **6500** rpm
